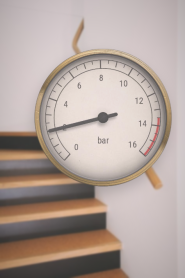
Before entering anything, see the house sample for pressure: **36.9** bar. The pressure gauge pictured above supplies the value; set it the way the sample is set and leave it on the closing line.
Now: **2** bar
